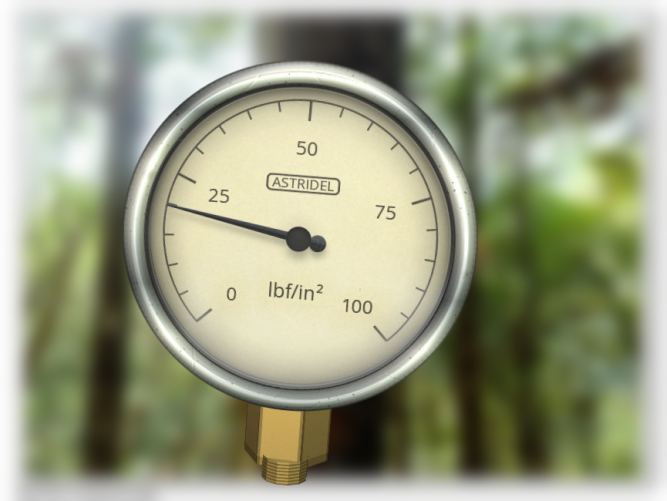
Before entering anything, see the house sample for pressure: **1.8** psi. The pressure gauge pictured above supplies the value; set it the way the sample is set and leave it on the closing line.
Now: **20** psi
